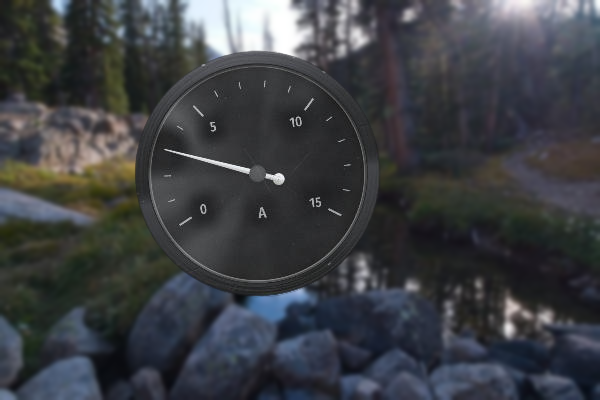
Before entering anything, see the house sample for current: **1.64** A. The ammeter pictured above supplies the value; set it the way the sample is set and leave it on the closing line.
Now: **3** A
